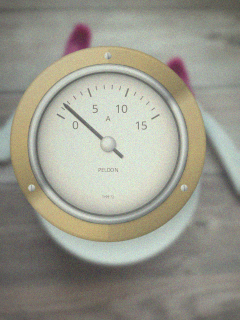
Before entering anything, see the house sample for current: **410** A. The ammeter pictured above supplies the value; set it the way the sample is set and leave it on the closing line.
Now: **1.5** A
